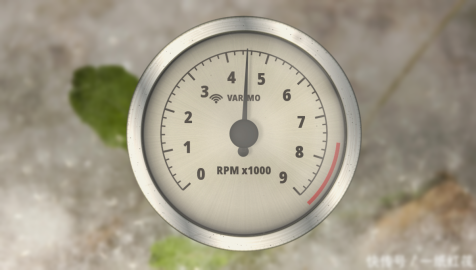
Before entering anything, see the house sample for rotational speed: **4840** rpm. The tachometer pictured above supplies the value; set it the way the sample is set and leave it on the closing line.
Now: **4500** rpm
